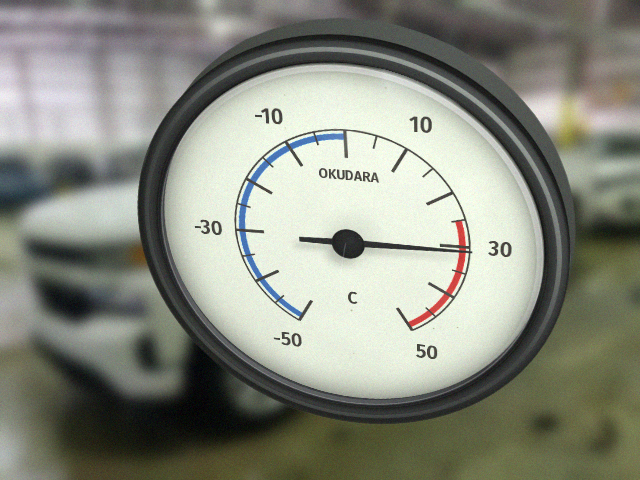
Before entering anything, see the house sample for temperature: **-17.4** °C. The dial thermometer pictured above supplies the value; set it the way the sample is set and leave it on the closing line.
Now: **30** °C
